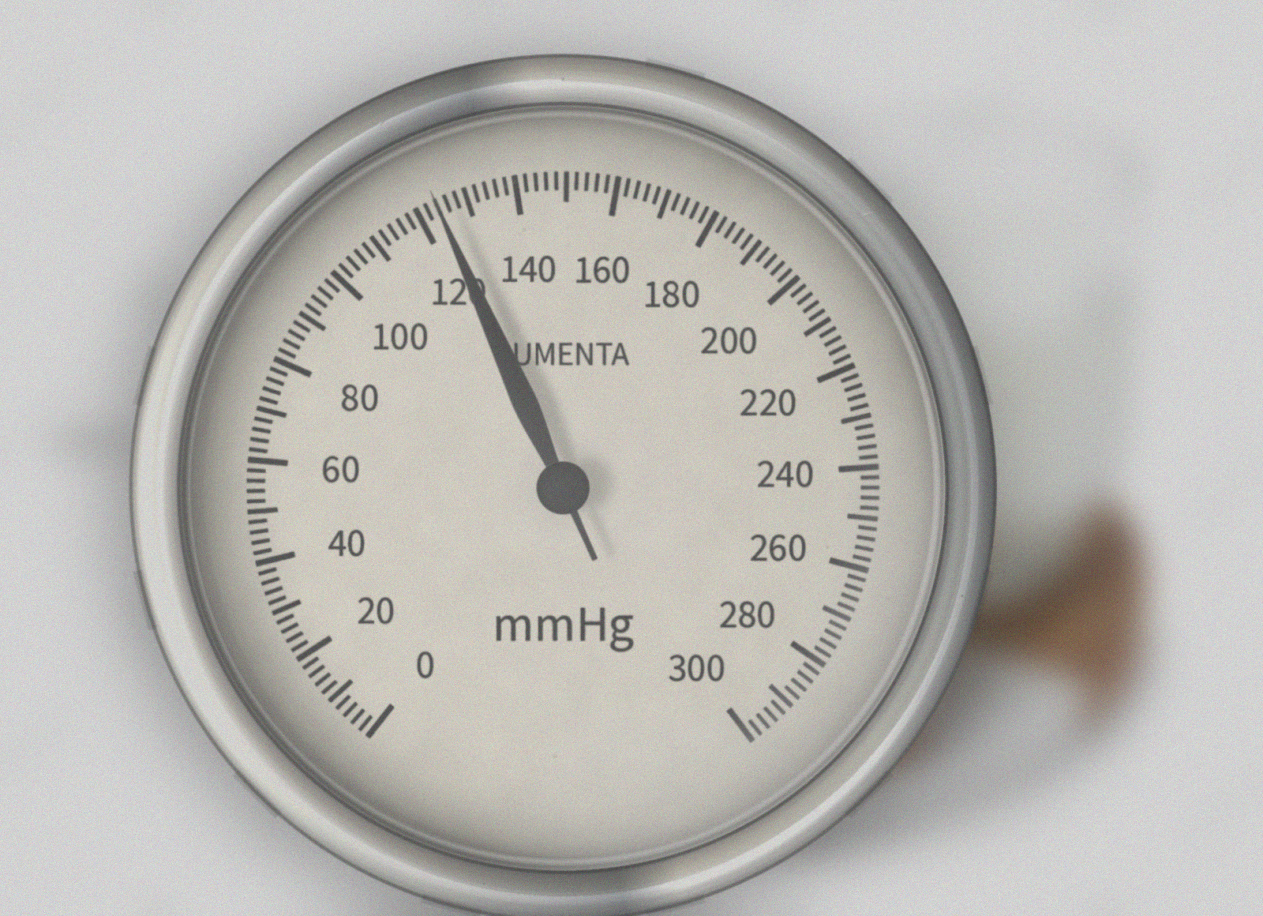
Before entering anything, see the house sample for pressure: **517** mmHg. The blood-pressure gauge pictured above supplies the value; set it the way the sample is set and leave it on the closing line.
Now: **124** mmHg
